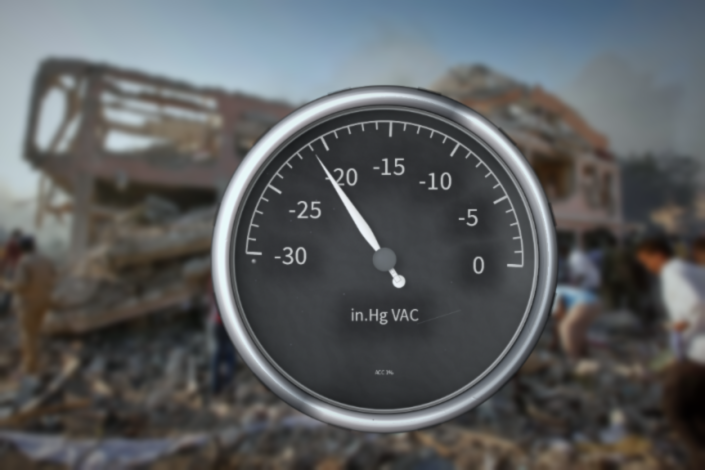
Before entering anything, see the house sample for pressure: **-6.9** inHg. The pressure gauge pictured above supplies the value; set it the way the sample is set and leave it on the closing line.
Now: **-21** inHg
